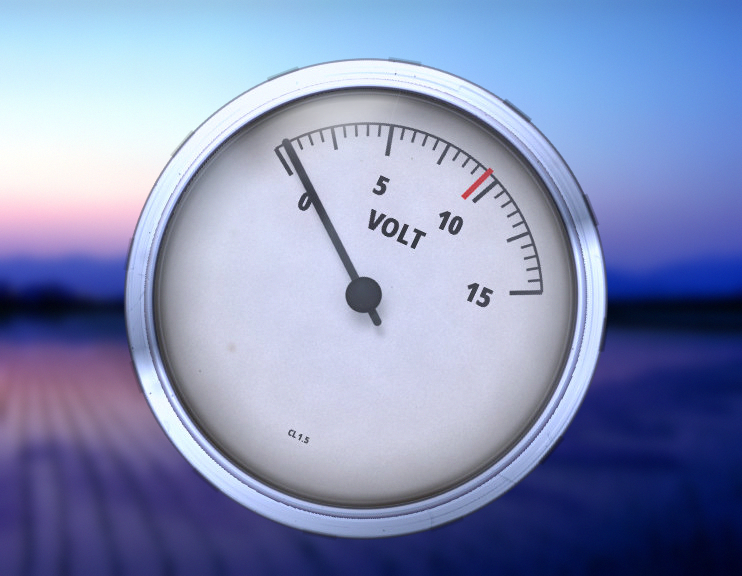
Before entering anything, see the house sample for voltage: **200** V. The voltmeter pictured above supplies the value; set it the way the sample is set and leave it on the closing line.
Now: **0.5** V
